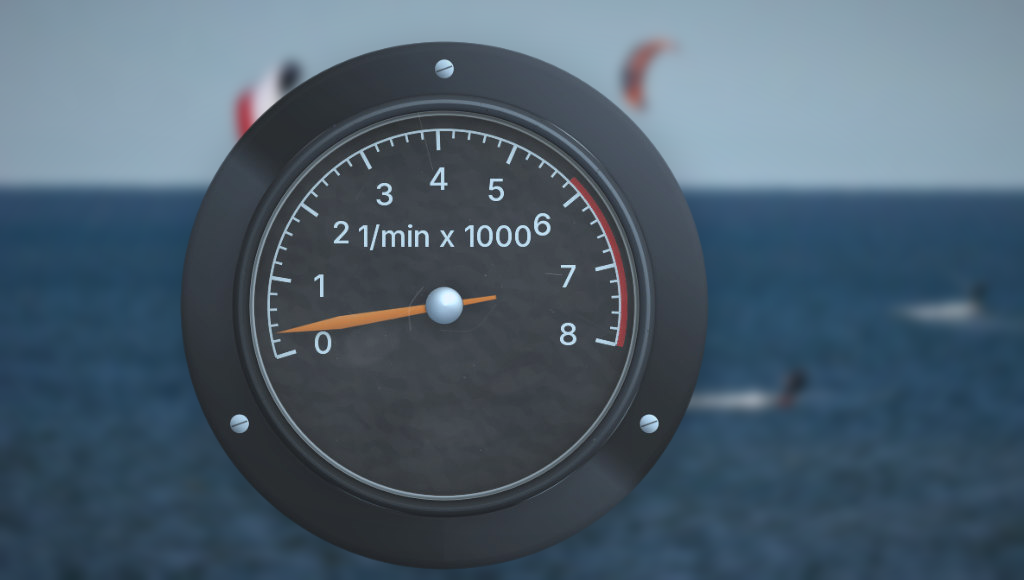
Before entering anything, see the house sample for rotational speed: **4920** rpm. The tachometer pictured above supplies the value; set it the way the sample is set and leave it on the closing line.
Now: **300** rpm
